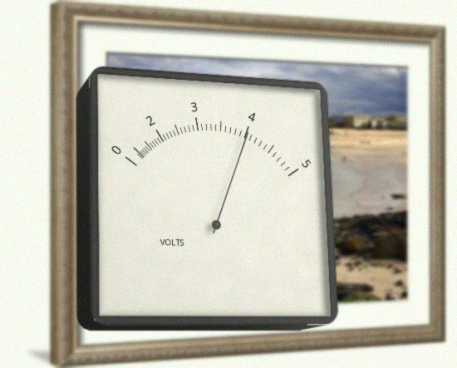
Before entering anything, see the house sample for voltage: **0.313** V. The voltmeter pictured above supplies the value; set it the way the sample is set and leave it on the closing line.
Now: **4** V
